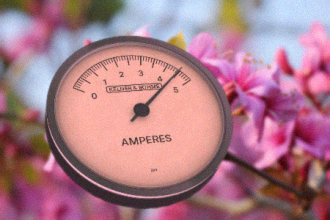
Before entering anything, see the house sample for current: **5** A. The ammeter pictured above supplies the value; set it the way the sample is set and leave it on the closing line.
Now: **4.5** A
